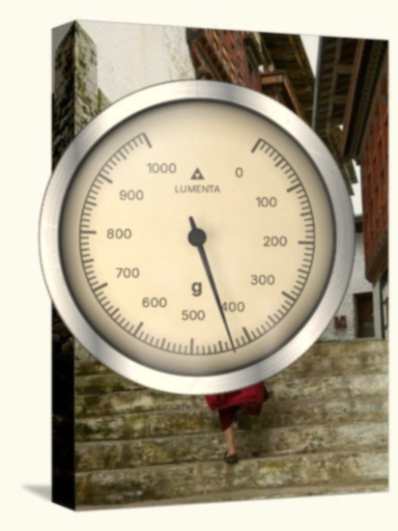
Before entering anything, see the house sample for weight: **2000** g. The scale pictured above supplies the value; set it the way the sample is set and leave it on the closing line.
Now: **430** g
